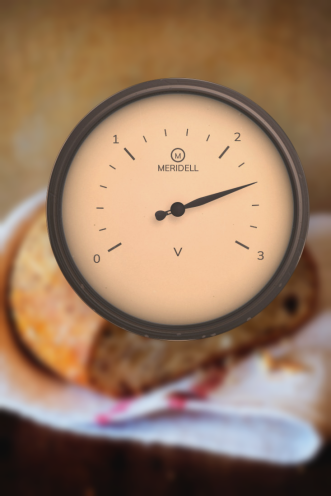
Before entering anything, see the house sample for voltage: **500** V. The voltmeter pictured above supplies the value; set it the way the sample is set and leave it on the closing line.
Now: **2.4** V
